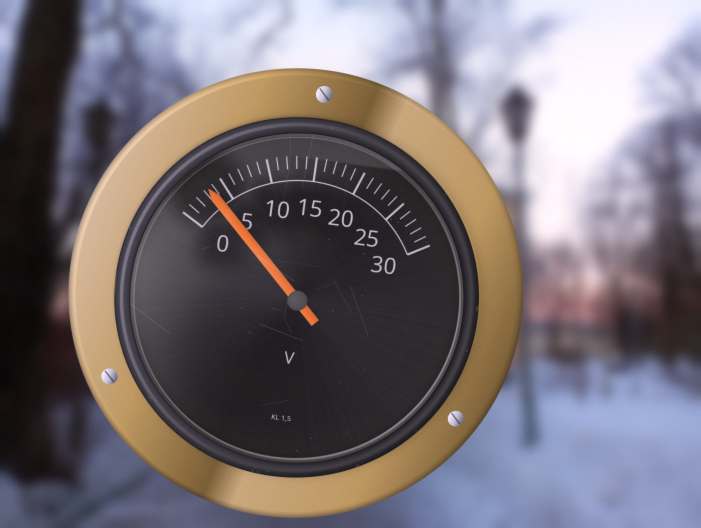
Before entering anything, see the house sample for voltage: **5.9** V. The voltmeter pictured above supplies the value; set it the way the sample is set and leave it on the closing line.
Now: **3.5** V
